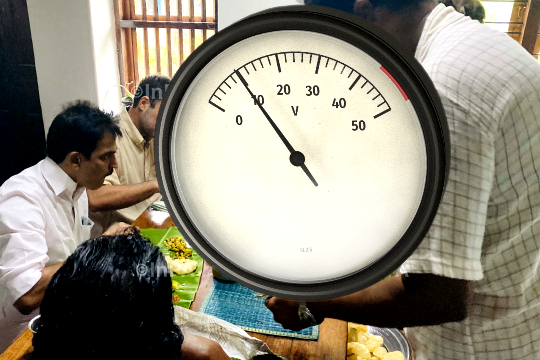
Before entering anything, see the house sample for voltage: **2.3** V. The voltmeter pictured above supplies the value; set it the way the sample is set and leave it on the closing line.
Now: **10** V
